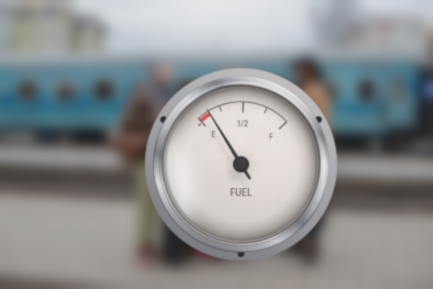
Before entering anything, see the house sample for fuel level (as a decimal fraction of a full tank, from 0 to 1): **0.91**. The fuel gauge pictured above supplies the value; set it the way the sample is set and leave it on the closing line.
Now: **0.125**
